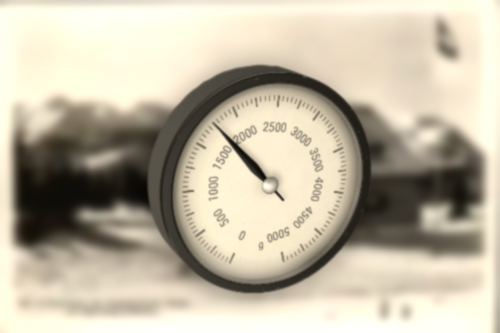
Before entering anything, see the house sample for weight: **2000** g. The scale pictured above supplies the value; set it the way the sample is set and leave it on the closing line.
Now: **1750** g
